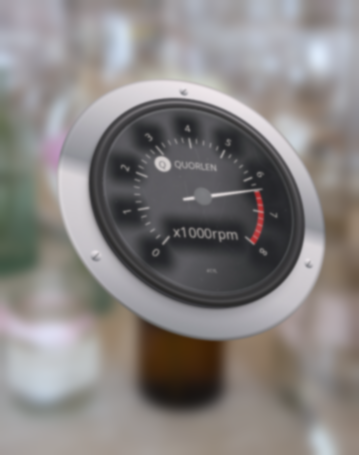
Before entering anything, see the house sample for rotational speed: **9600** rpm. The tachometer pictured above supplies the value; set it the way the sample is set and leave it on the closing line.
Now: **6400** rpm
